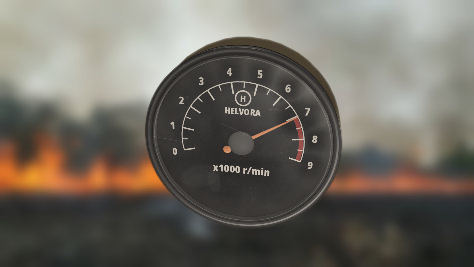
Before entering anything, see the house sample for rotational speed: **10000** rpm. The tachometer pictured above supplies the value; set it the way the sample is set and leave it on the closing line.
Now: **7000** rpm
